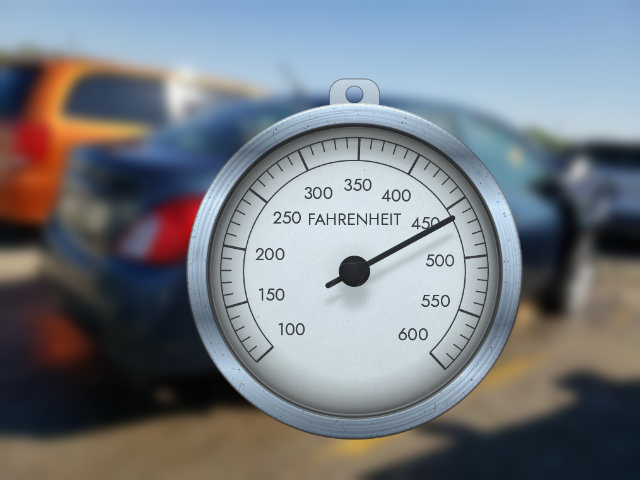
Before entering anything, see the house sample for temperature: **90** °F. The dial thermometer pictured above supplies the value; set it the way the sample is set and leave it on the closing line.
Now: **460** °F
